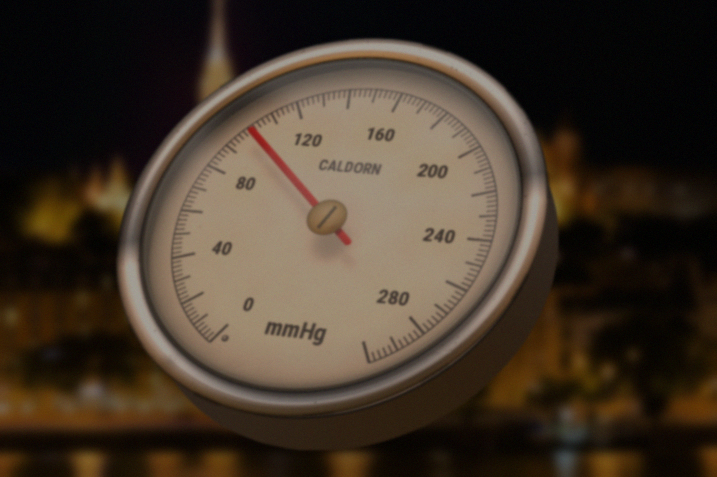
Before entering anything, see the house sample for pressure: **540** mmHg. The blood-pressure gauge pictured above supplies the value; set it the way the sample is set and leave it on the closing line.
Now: **100** mmHg
